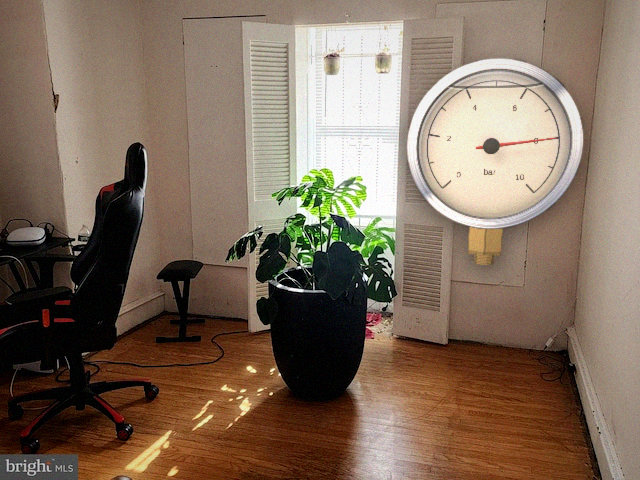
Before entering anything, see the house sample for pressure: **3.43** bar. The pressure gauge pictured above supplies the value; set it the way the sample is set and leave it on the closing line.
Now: **8** bar
